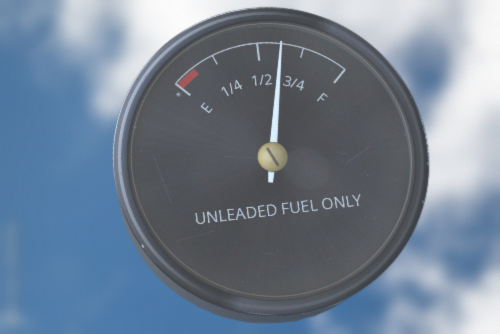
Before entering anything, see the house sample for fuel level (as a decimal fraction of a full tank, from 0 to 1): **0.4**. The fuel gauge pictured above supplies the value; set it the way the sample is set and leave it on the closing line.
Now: **0.625**
